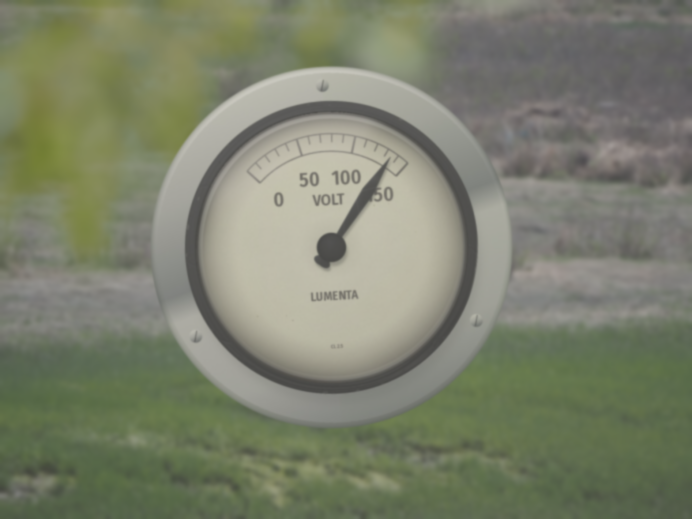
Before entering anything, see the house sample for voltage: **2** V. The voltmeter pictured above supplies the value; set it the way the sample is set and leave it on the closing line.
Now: **135** V
